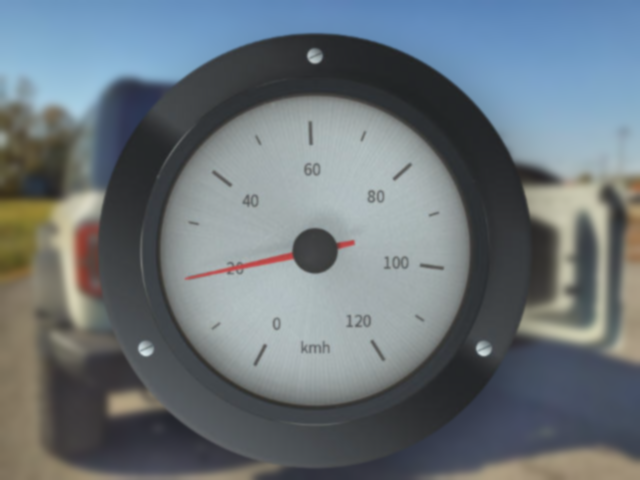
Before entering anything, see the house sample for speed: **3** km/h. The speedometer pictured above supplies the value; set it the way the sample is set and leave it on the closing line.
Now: **20** km/h
